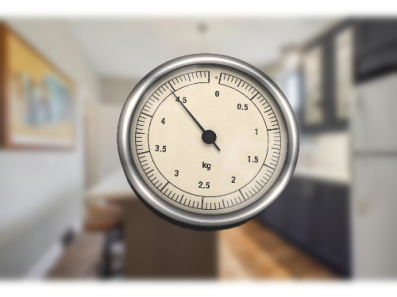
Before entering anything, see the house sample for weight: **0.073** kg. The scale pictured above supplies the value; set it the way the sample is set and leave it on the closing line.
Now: **4.45** kg
